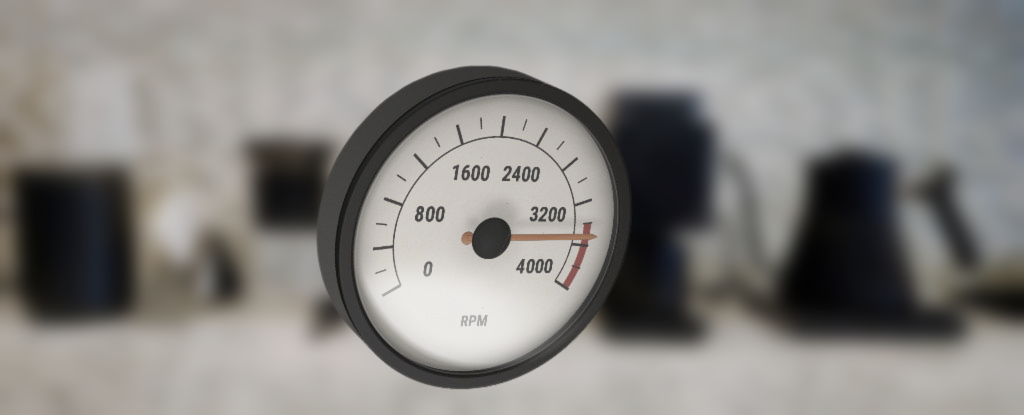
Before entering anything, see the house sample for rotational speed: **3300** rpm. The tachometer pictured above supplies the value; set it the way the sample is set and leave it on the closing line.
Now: **3500** rpm
